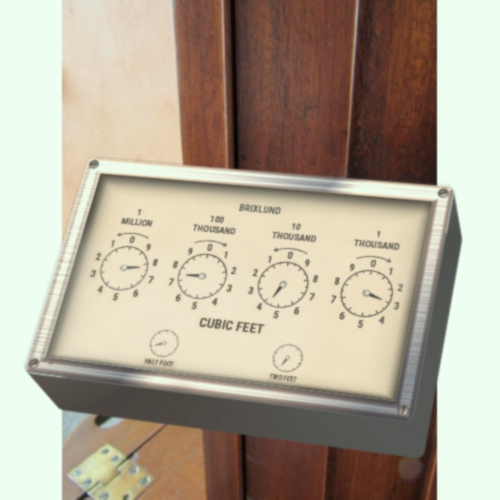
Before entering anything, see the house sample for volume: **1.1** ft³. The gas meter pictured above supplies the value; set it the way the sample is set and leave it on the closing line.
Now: **774300** ft³
